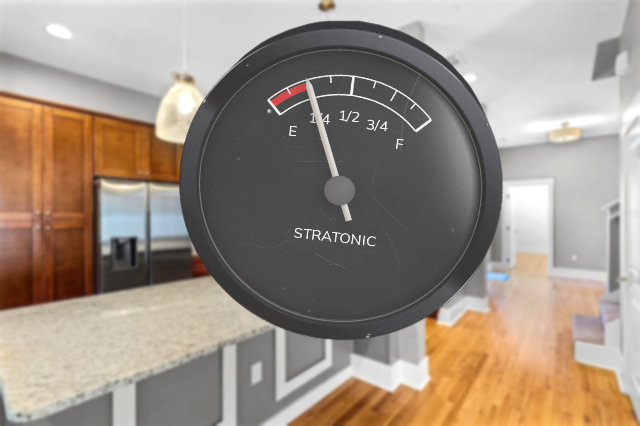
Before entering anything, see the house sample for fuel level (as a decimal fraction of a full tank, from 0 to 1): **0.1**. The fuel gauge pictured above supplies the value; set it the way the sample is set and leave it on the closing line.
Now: **0.25**
